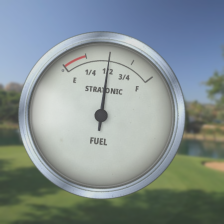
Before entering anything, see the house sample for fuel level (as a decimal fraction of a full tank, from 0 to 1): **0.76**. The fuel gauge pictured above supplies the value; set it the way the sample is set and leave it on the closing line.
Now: **0.5**
